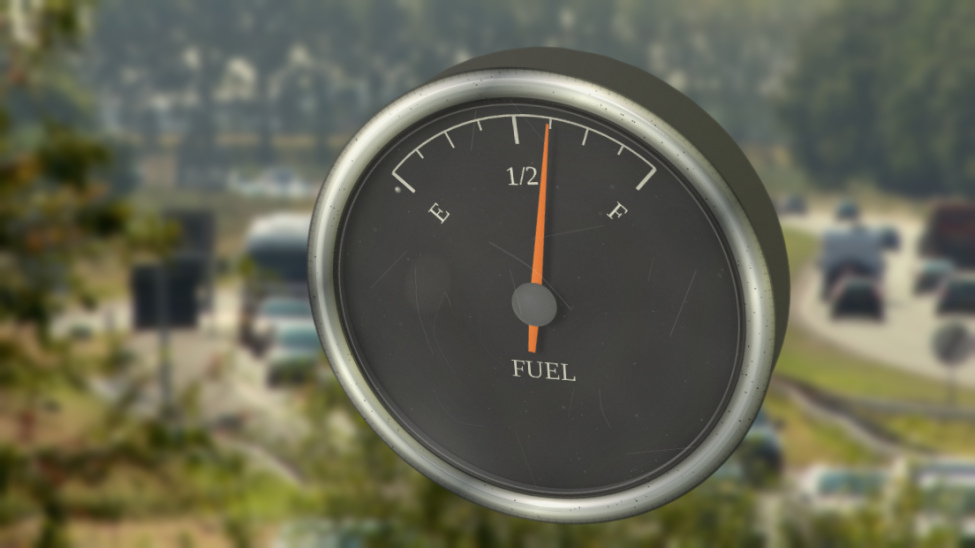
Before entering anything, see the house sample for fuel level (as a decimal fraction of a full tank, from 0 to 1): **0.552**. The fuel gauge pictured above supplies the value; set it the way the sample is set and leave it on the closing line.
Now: **0.625**
